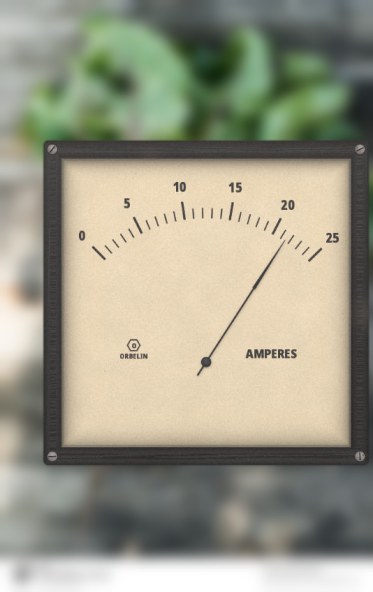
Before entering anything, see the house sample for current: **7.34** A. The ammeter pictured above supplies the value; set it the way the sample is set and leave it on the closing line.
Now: **21.5** A
